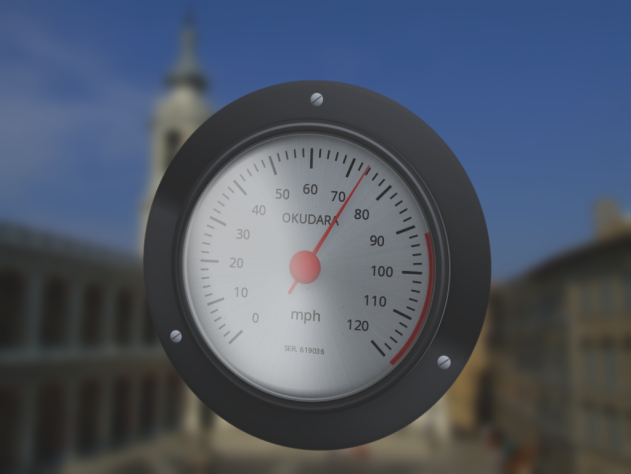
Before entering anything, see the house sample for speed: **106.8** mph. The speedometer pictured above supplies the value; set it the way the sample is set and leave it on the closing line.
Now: **74** mph
